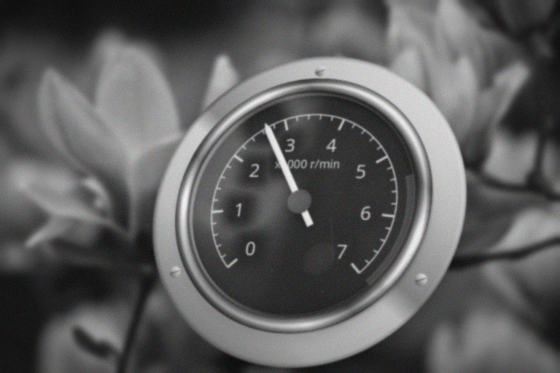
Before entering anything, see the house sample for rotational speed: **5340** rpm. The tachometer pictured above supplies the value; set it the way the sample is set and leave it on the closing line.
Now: **2700** rpm
